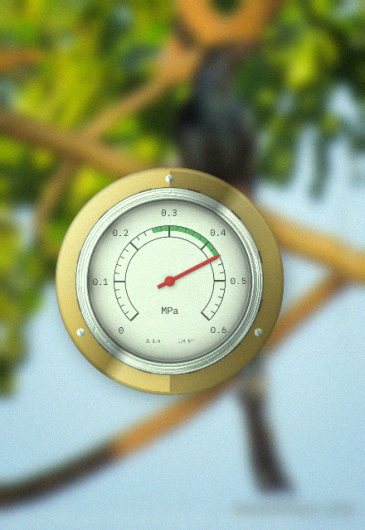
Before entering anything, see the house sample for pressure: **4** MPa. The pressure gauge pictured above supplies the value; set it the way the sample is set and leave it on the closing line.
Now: **0.44** MPa
